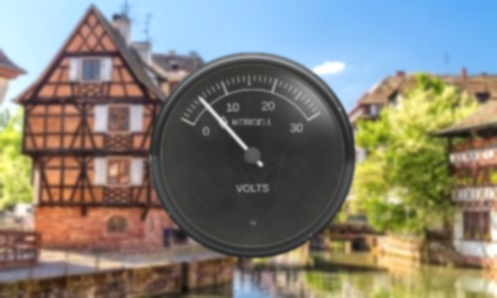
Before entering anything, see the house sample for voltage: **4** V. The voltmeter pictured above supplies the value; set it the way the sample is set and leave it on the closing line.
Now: **5** V
